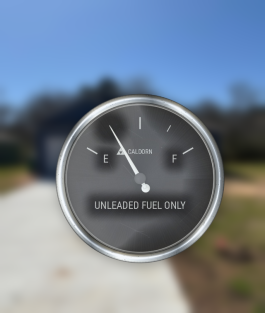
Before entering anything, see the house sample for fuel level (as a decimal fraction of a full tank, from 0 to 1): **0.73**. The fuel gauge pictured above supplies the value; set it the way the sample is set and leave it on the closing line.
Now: **0.25**
